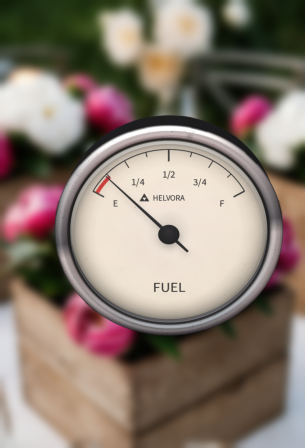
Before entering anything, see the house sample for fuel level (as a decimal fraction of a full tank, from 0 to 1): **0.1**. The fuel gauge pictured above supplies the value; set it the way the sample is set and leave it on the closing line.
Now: **0.125**
